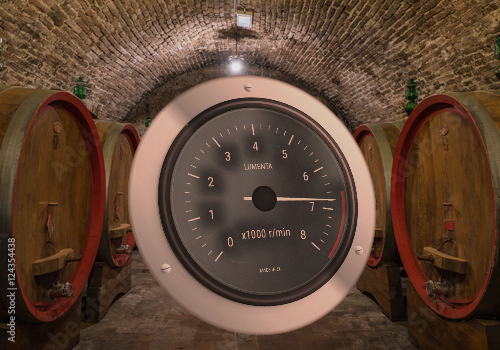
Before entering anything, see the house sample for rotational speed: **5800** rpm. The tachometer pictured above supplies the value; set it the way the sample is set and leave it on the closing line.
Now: **6800** rpm
